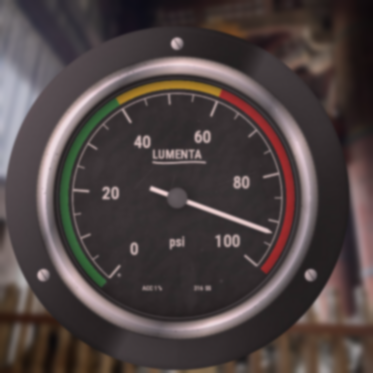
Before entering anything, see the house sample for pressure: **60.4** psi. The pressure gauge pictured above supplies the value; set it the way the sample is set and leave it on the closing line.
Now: **92.5** psi
